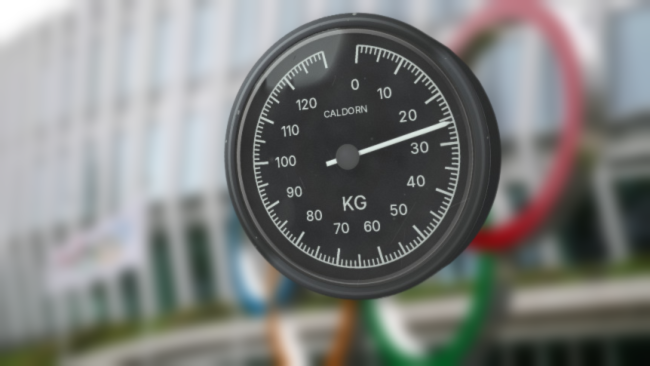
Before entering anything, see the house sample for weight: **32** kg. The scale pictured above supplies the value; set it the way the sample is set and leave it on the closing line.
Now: **26** kg
